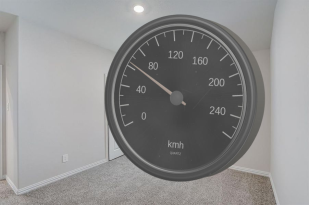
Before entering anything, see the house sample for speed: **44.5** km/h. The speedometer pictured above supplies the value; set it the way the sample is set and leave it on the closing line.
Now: **65** km/h
